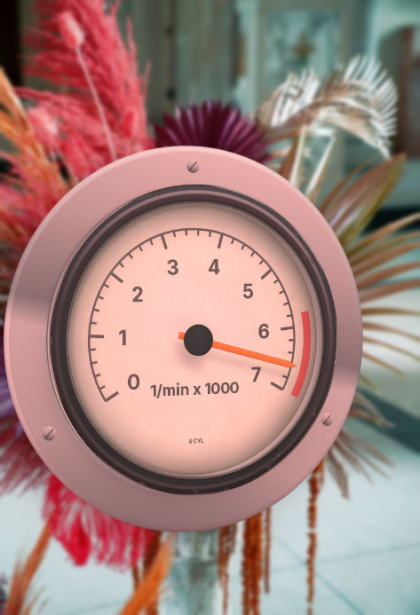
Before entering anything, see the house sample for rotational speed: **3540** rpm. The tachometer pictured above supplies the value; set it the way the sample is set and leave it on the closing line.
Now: **6600** rpm
